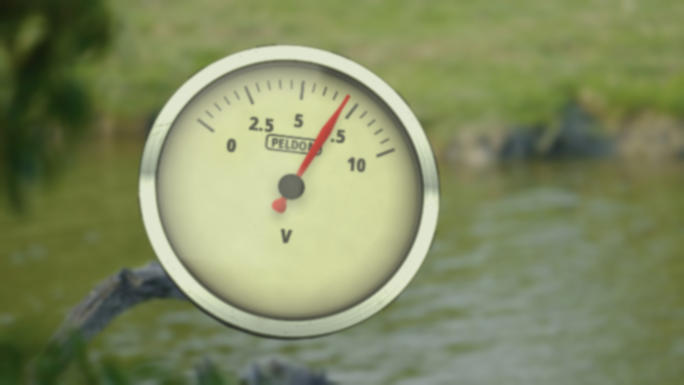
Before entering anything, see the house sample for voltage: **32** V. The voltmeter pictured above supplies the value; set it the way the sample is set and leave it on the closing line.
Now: **7** V
